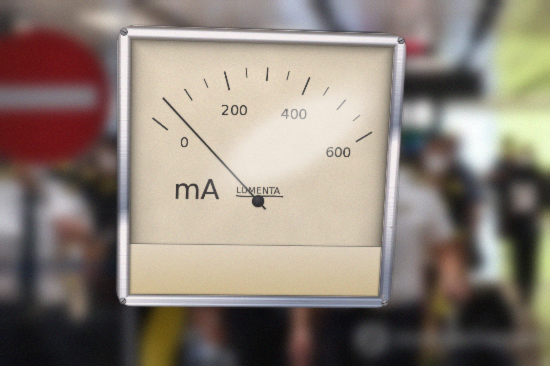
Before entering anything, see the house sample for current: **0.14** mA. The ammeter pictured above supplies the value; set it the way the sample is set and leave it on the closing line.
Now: **50** mA
